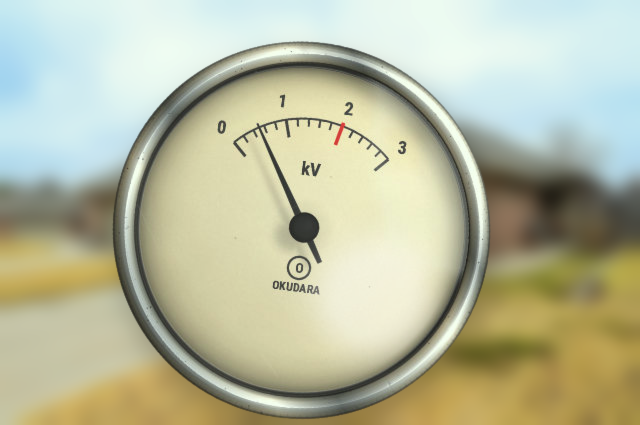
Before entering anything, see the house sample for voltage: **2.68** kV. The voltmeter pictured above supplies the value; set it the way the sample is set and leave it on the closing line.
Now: **0.5** kV
